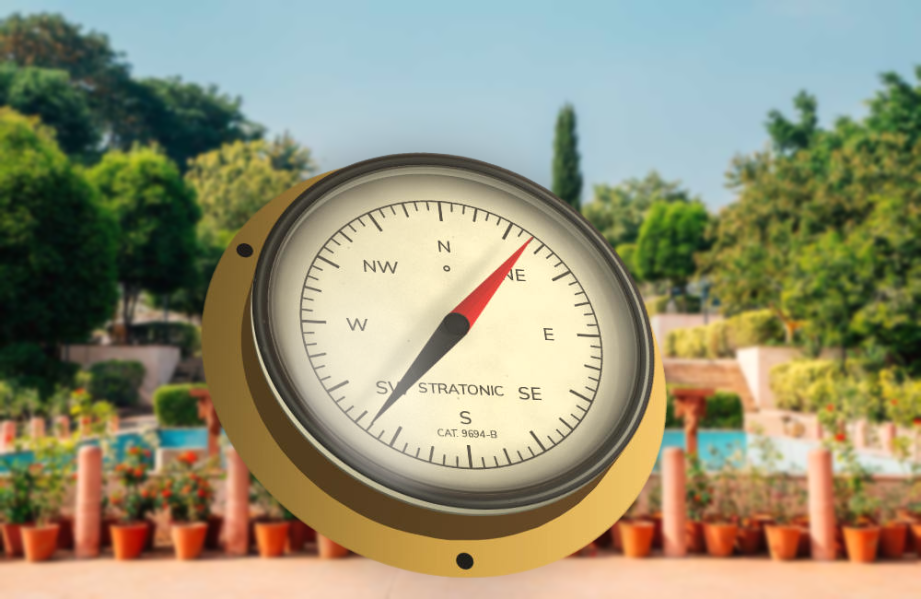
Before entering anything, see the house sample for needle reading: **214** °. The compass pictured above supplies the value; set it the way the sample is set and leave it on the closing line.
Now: **40** °
